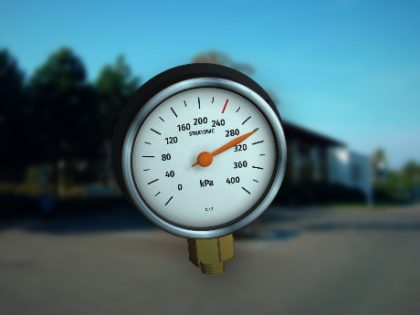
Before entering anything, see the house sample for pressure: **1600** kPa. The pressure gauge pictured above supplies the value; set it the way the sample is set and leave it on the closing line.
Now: **300** kPa
